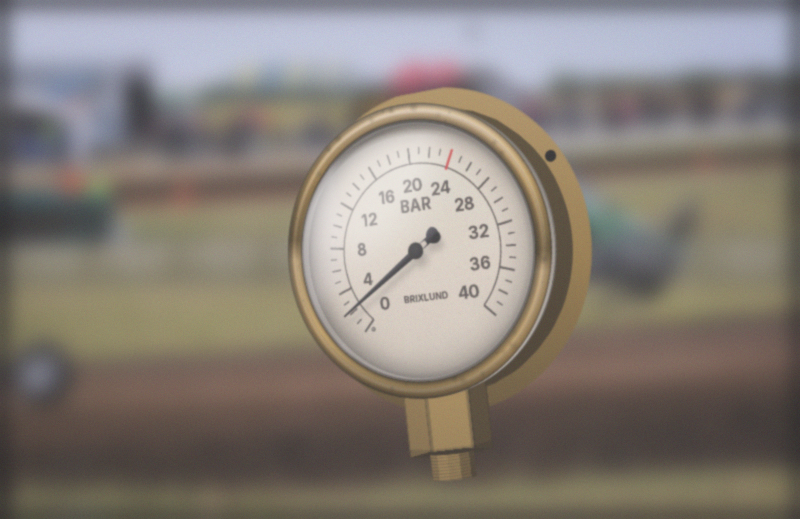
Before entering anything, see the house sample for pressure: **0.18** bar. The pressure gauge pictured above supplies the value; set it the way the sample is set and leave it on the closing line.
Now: **2** bar
